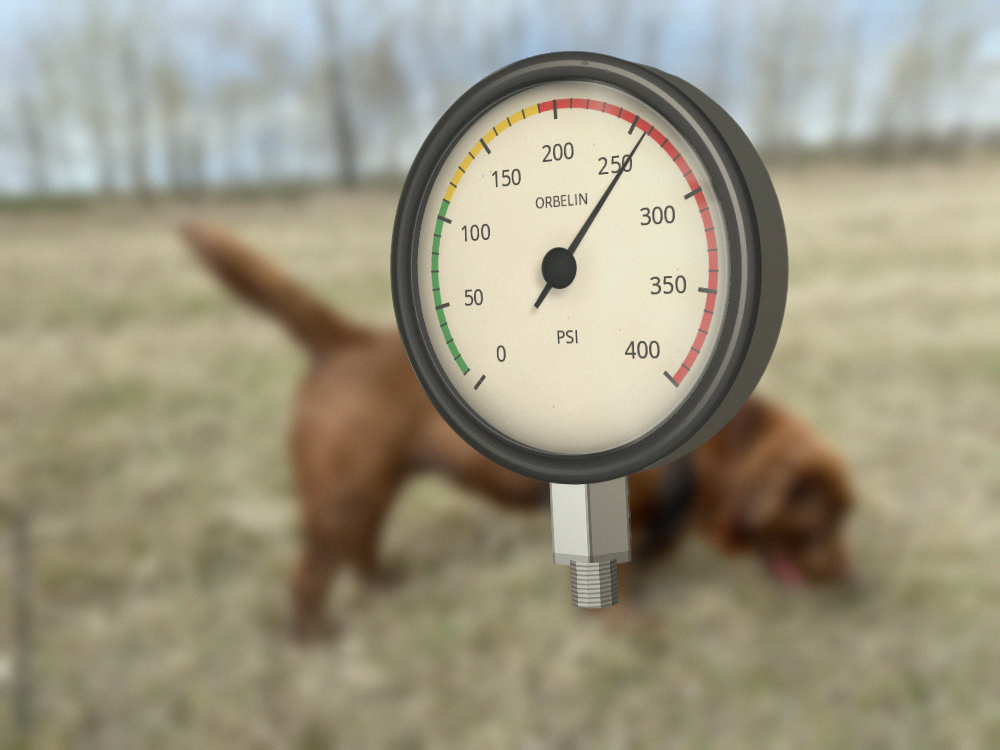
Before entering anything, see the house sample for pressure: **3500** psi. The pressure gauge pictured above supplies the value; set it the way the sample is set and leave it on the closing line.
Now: **260** psi
